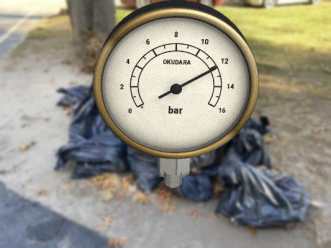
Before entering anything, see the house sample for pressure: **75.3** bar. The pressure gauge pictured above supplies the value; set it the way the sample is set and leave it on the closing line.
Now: **12** bar
